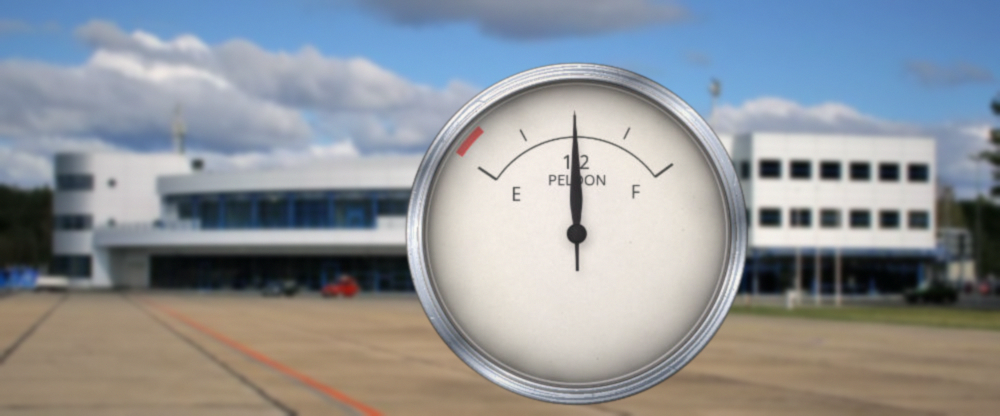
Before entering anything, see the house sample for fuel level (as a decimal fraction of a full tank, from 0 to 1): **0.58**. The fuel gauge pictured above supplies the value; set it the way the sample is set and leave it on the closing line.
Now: **0.5**
